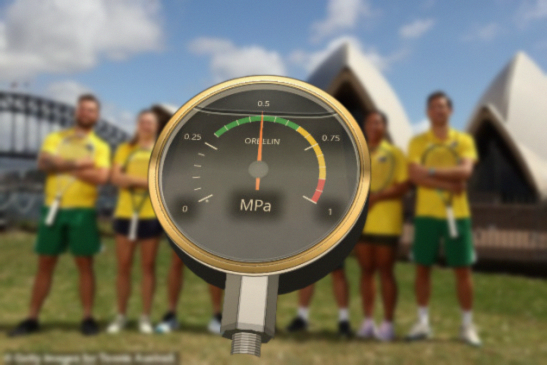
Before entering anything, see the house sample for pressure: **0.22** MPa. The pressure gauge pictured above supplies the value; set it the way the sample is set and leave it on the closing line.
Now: **0.5** MPa
